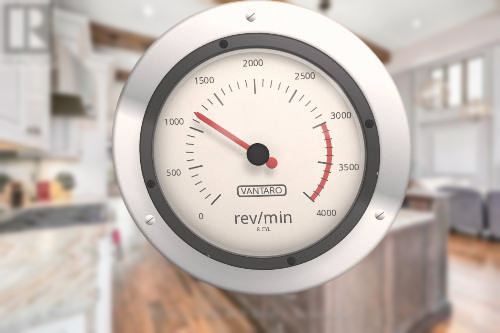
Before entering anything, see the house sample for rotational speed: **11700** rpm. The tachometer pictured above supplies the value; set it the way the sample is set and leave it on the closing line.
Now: **1200** rpm
